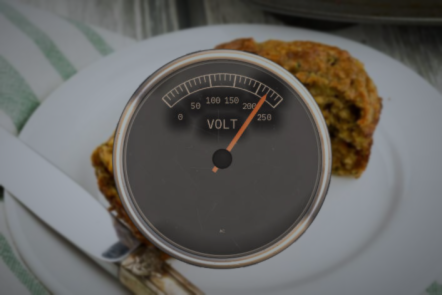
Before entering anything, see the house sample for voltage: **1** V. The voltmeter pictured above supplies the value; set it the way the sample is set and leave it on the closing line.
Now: **220** V
